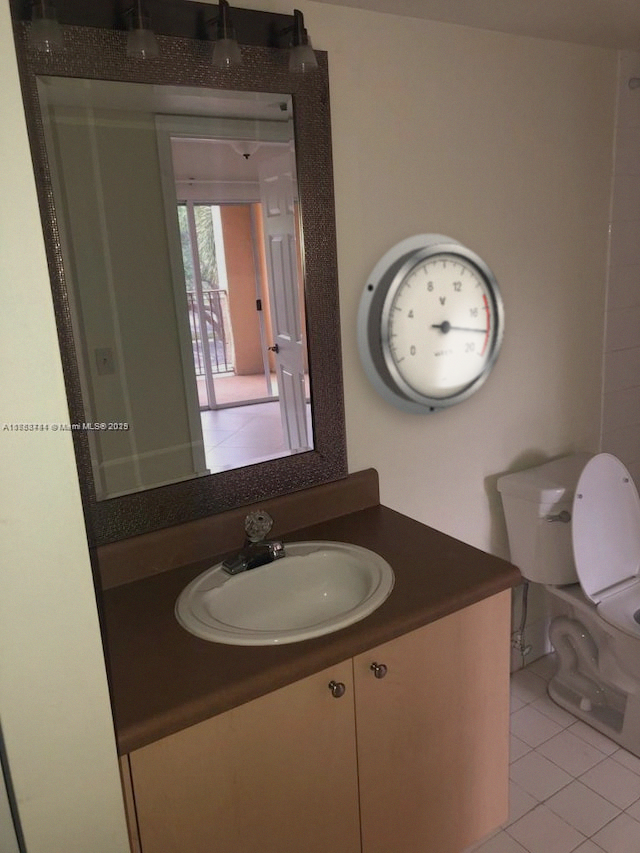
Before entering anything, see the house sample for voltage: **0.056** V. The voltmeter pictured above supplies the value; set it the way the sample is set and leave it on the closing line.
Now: **18** V
